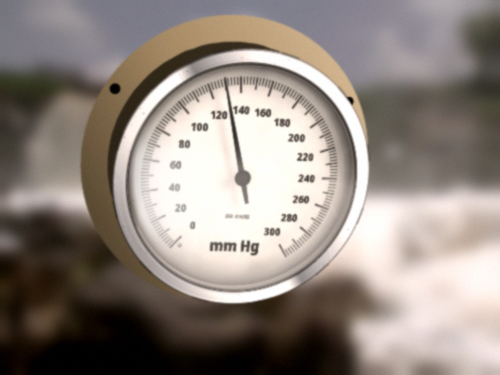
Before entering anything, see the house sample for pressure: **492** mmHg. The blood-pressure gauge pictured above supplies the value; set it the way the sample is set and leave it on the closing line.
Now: **130** mmHg
